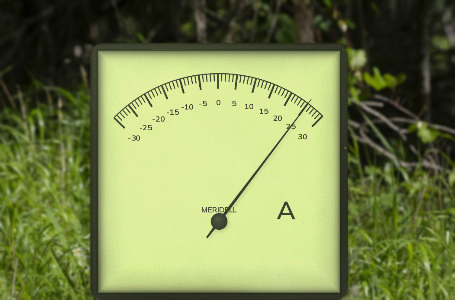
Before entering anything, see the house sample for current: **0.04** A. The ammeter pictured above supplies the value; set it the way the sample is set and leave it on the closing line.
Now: **25** A
